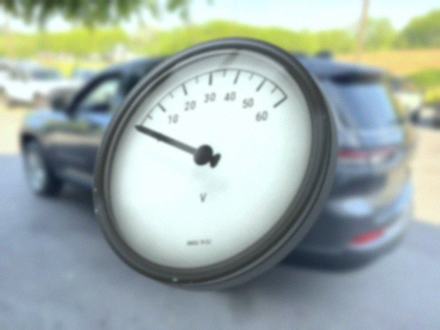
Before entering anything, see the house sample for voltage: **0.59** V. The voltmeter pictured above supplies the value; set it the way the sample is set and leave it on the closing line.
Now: **0** V
